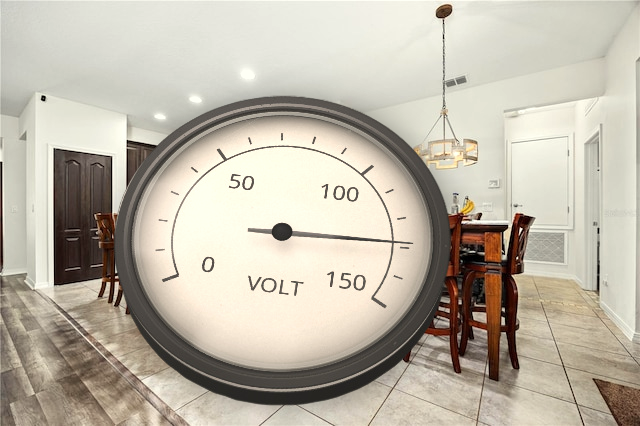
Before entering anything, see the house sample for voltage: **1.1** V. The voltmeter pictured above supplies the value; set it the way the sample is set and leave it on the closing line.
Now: **130** V
